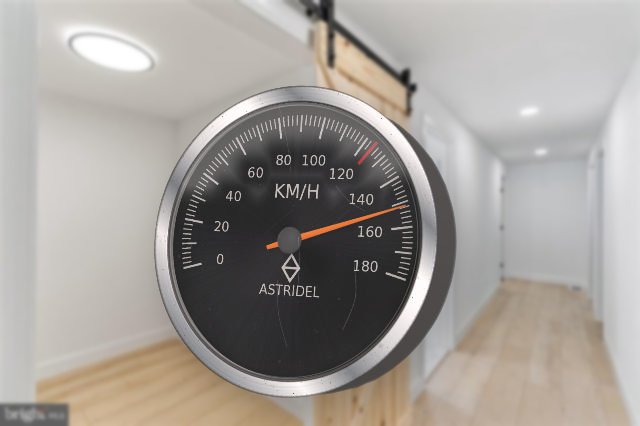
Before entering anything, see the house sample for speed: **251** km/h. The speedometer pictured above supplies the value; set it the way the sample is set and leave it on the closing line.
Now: **152** km/h
